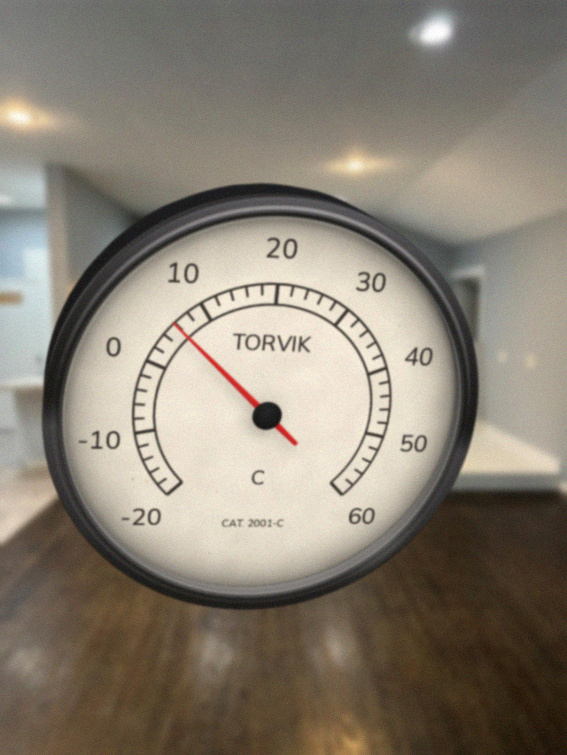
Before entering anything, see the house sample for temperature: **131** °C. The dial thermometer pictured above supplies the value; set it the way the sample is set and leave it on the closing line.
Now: **6** °C
